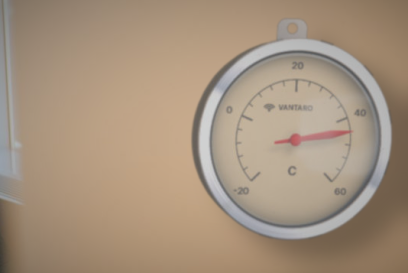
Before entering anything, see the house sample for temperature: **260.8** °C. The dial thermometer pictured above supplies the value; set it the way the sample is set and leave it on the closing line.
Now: **44** °C
